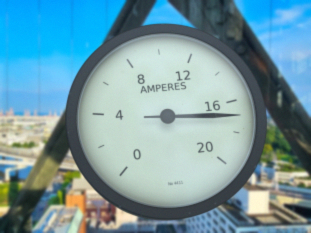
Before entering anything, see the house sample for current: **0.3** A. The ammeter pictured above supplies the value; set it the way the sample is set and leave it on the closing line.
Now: **17** A
